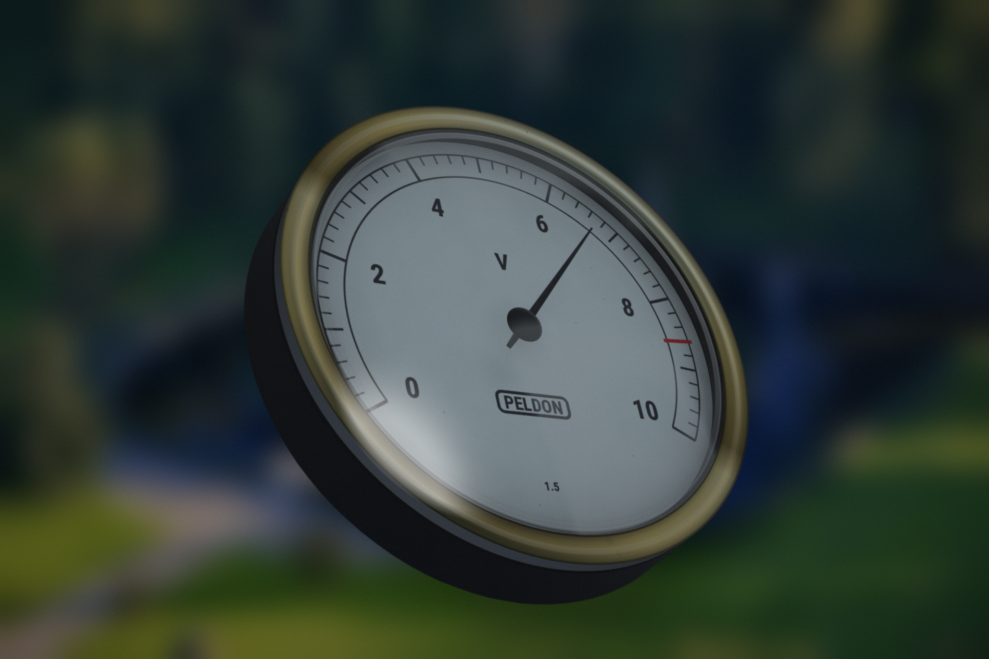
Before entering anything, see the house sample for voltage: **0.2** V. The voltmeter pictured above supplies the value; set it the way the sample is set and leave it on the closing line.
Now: **6.7** V
